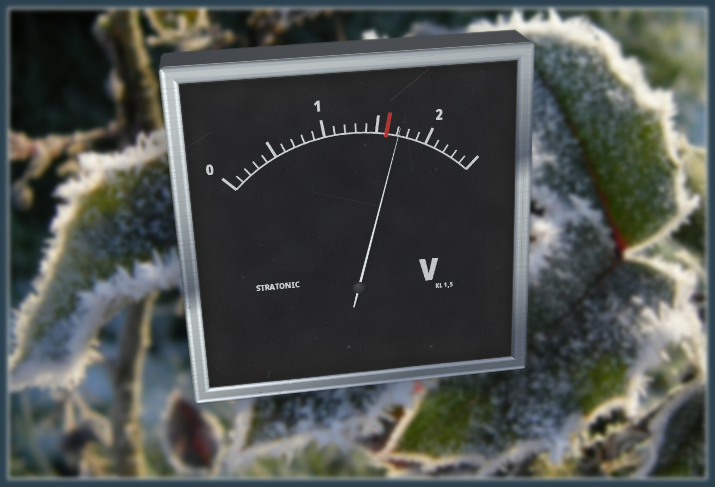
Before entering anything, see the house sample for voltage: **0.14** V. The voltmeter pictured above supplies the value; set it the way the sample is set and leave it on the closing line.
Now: **1.7** V
